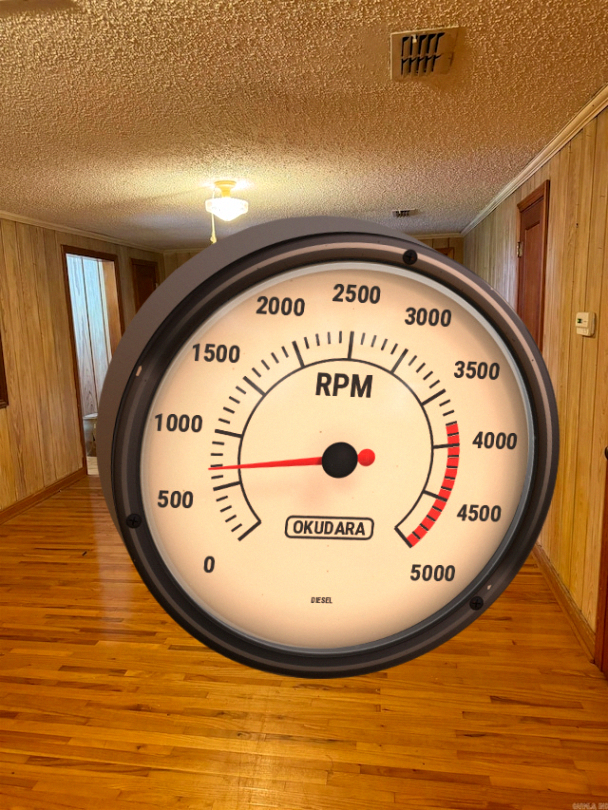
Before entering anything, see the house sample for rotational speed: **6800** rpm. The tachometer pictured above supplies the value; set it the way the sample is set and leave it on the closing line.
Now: **700** rpm
